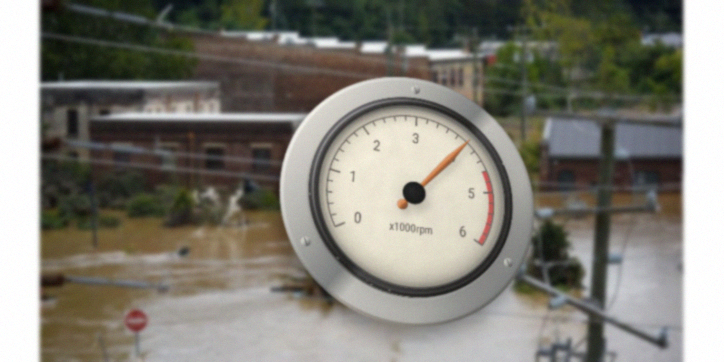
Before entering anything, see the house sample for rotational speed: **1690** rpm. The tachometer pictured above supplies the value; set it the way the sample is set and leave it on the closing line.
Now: **4000** rpm
